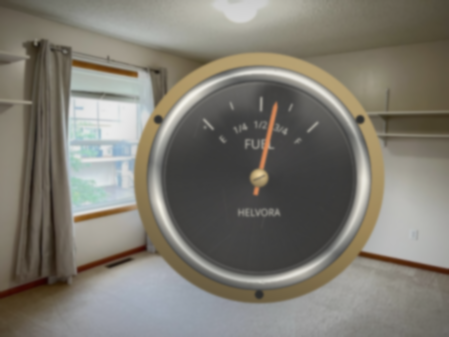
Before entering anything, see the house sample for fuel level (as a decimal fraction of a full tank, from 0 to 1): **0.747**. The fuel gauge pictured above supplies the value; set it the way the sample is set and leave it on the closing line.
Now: **0.625**
